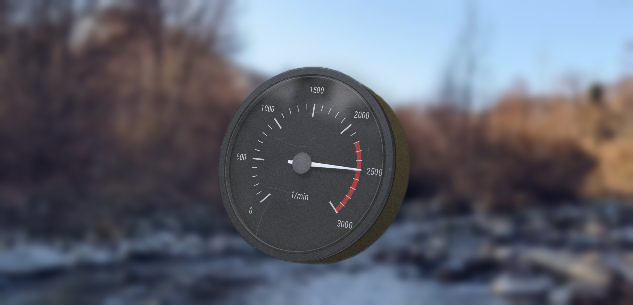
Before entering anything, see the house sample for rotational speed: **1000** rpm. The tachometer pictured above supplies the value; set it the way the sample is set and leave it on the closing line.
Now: **2500** rpm
